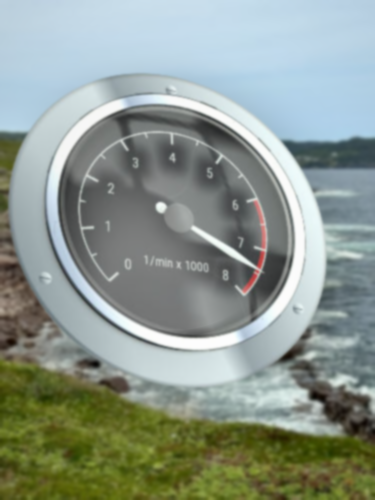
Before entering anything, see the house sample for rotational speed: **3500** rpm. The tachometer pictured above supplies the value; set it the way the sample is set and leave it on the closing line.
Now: **7500** rpm
